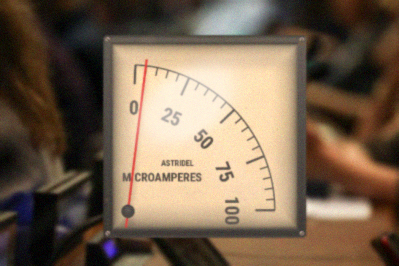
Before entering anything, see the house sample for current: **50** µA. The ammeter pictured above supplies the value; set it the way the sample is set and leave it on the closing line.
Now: **5** µA
